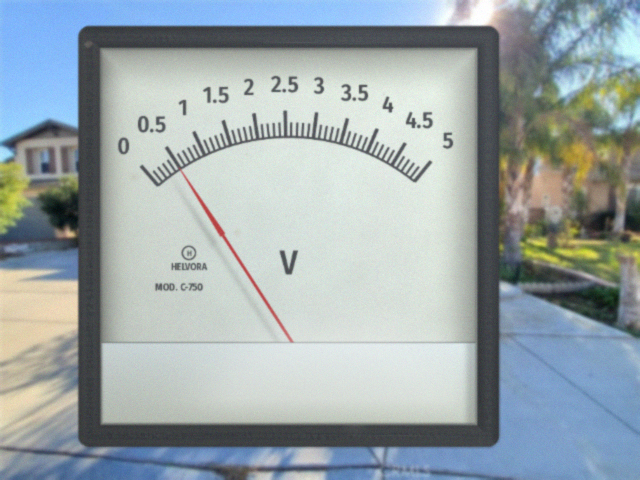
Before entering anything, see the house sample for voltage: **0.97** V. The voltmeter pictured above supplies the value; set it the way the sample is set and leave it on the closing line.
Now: **0.5** V
